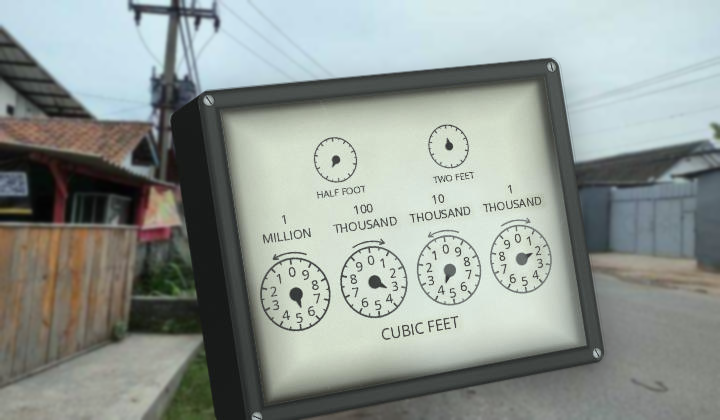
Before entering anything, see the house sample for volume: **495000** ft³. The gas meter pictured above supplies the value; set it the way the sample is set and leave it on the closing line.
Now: **534200** ft³
